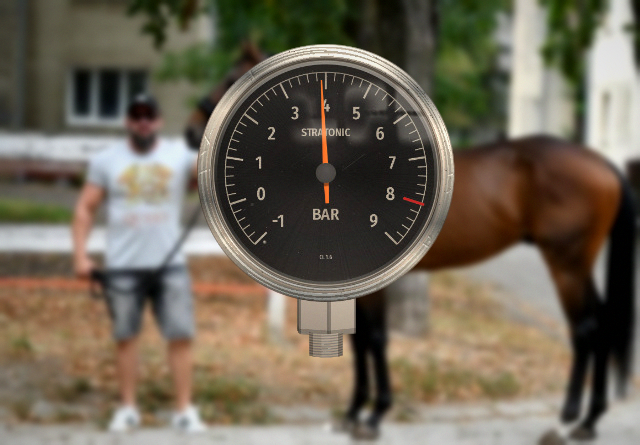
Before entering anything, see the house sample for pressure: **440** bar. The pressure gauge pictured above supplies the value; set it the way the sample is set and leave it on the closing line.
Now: **3.9** bar
